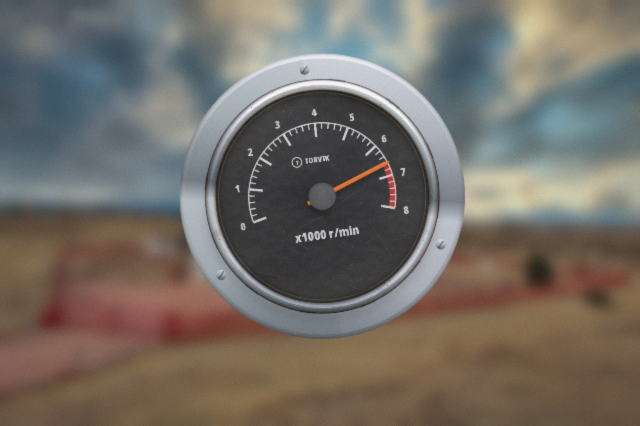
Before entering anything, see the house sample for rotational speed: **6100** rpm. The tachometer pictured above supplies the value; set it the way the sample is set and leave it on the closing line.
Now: **6600** rpm
